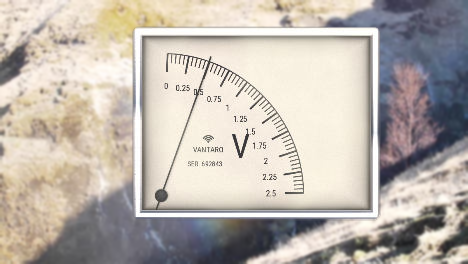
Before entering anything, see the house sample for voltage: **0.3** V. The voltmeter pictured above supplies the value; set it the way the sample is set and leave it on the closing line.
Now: **0.5** V
